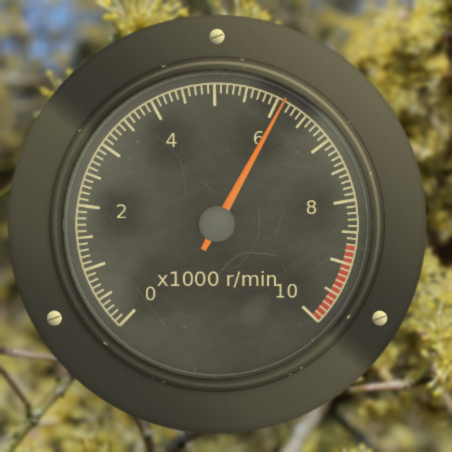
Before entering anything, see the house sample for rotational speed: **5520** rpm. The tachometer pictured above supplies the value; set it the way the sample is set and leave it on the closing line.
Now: **6100** rpm
